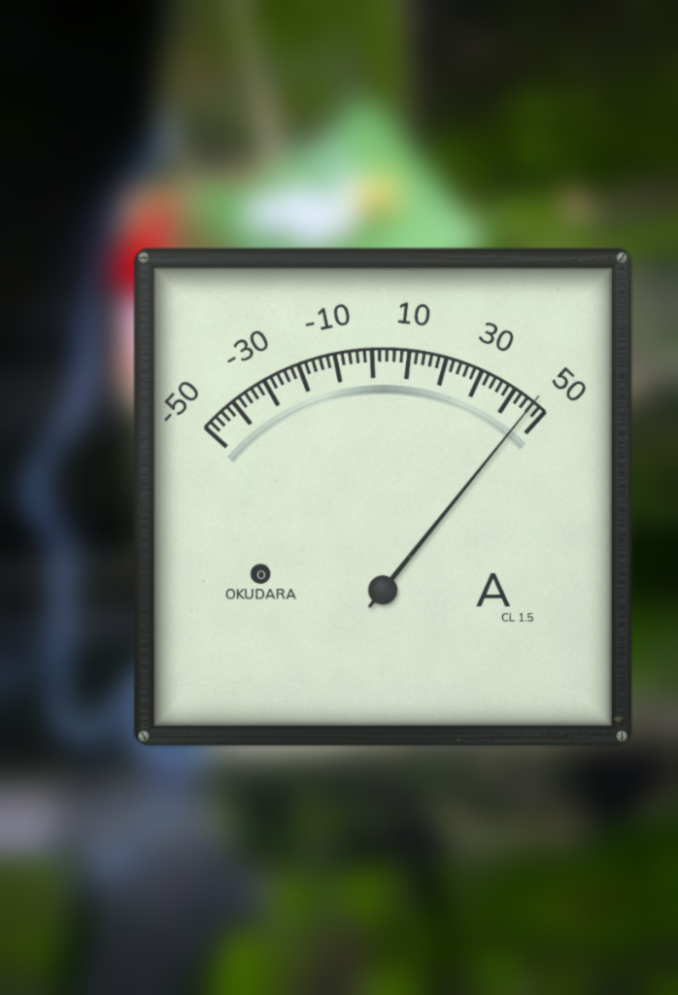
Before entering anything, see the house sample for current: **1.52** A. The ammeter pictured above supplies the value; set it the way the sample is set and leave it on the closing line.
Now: **46** A
